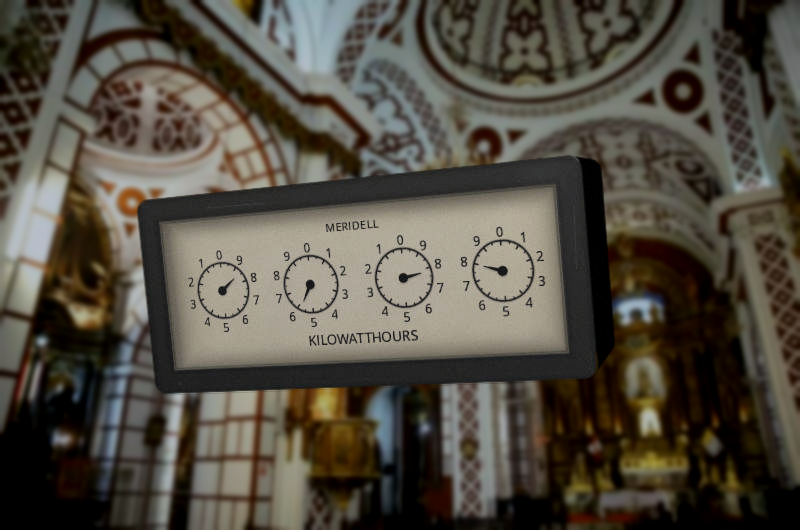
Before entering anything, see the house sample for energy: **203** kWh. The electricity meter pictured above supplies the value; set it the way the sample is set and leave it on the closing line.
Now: **8578** kWh
